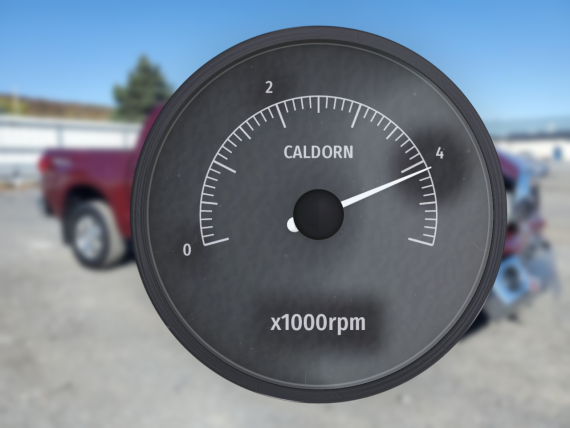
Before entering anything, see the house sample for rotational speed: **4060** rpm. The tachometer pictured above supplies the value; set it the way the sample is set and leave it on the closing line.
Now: **4100** rpm
